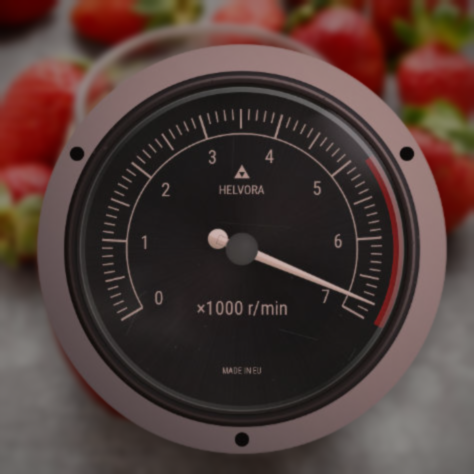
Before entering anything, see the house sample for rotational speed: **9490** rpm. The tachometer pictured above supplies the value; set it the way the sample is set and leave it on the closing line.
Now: **6800** rpm
